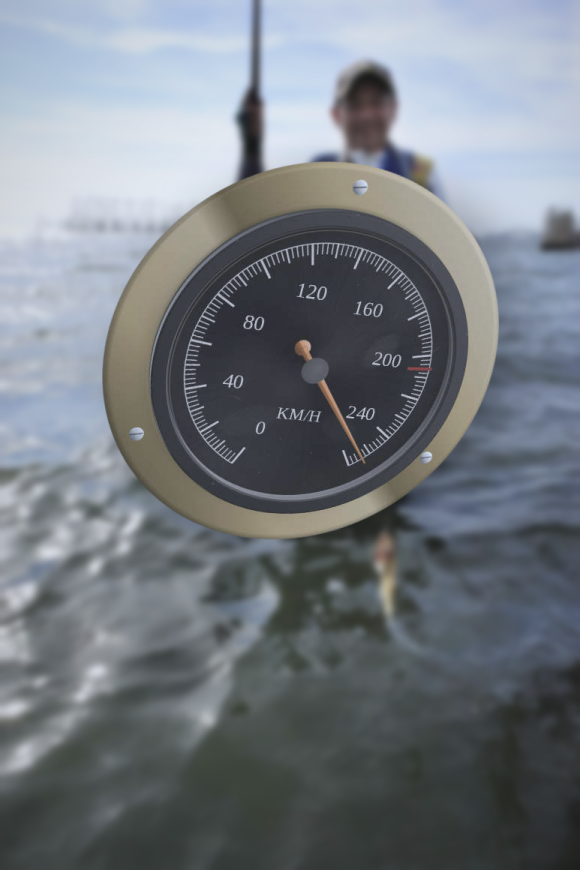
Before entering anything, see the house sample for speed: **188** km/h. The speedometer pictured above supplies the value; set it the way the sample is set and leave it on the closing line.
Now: **254** km/h
